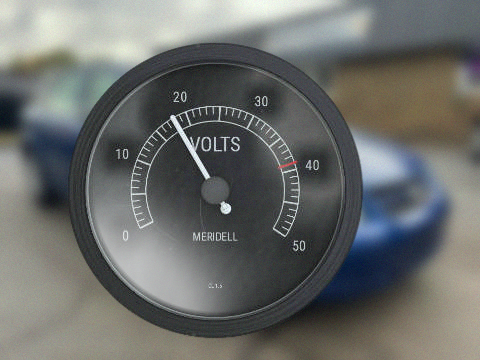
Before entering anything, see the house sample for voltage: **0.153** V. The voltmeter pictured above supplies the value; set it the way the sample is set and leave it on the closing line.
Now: **18** V
